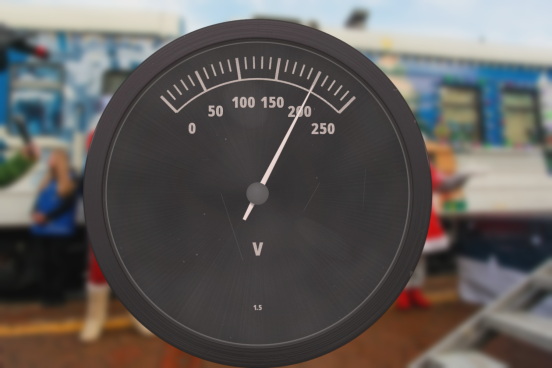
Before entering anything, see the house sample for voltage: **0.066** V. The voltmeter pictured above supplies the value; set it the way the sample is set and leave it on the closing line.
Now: **200** V
